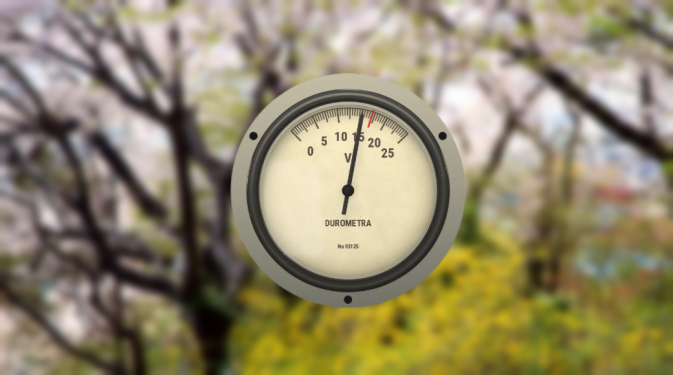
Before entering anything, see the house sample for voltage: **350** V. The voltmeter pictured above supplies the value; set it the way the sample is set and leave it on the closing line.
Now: **15** V
